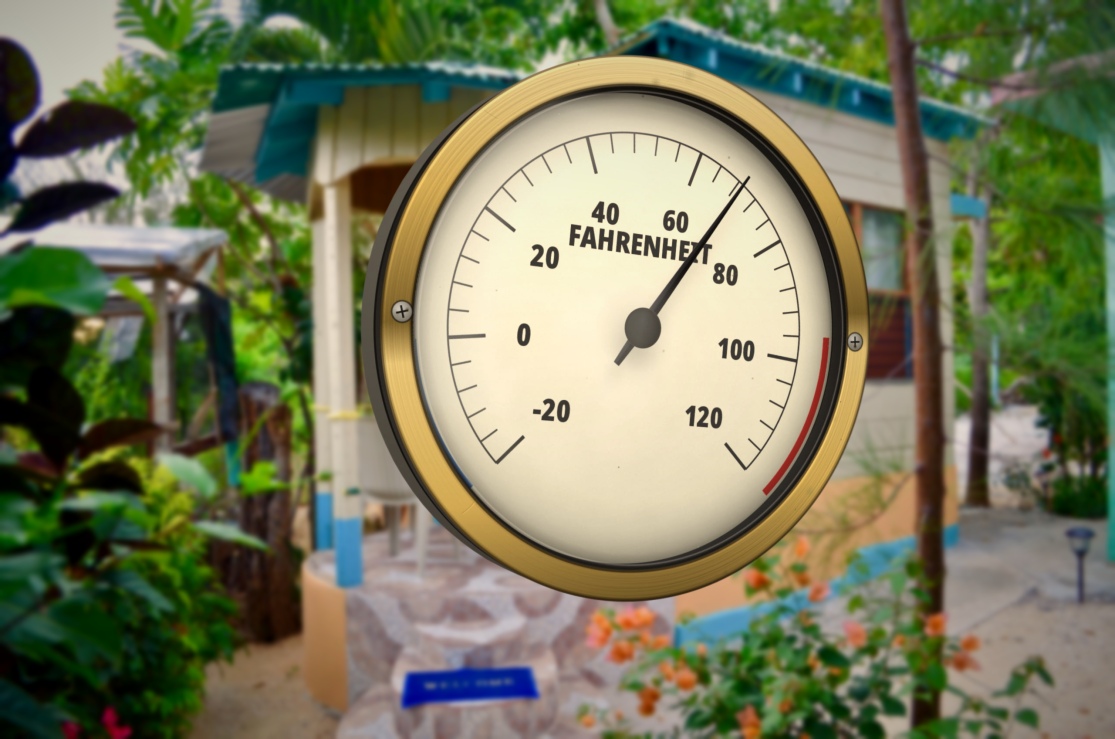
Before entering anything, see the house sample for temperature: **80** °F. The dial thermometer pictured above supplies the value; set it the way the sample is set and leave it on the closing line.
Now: **68** °F
